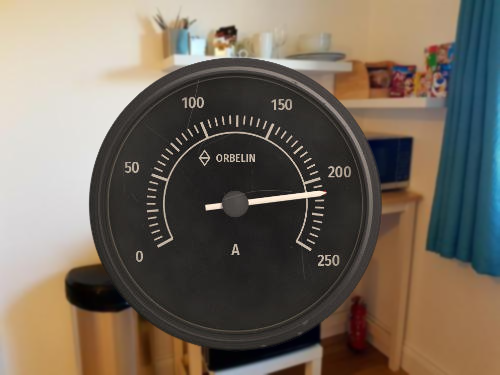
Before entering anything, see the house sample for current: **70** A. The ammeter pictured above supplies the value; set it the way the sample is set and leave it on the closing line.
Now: **210** A
